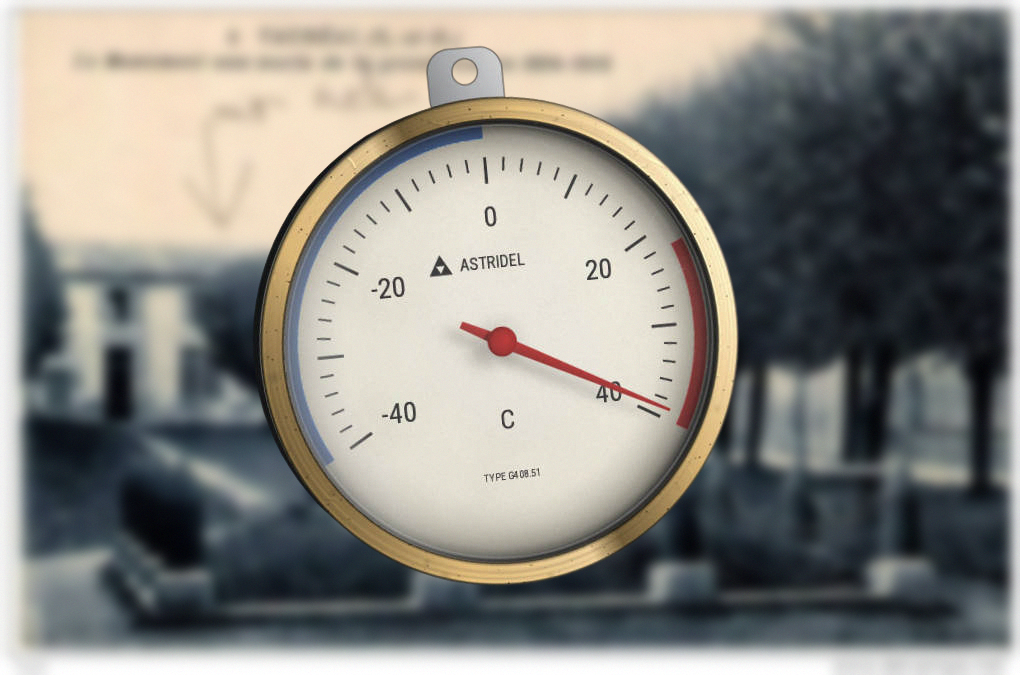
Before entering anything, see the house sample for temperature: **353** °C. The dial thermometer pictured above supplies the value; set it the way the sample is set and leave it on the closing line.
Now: **39** °C
